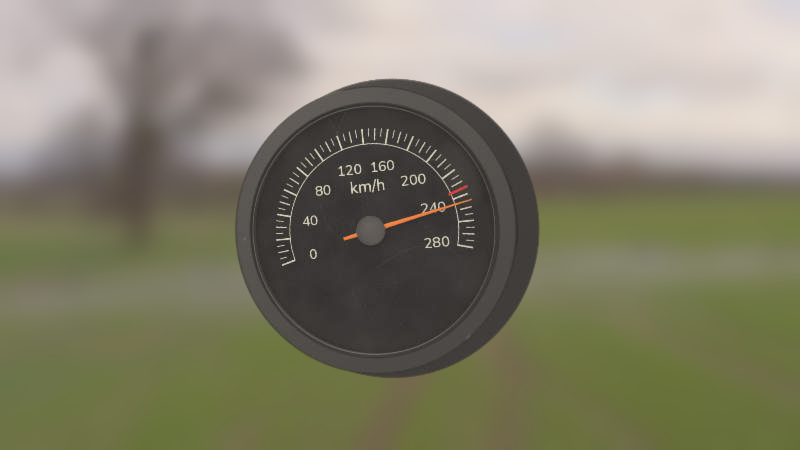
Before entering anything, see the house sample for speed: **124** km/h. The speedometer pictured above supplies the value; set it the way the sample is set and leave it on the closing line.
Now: **245** km/h
